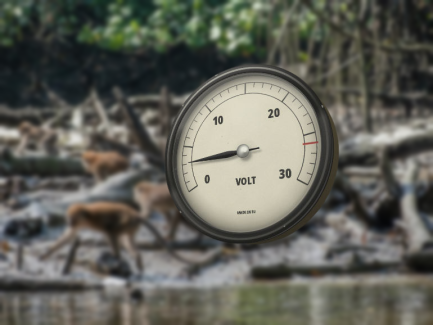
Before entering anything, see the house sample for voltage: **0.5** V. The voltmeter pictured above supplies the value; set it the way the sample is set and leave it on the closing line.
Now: **3** V
